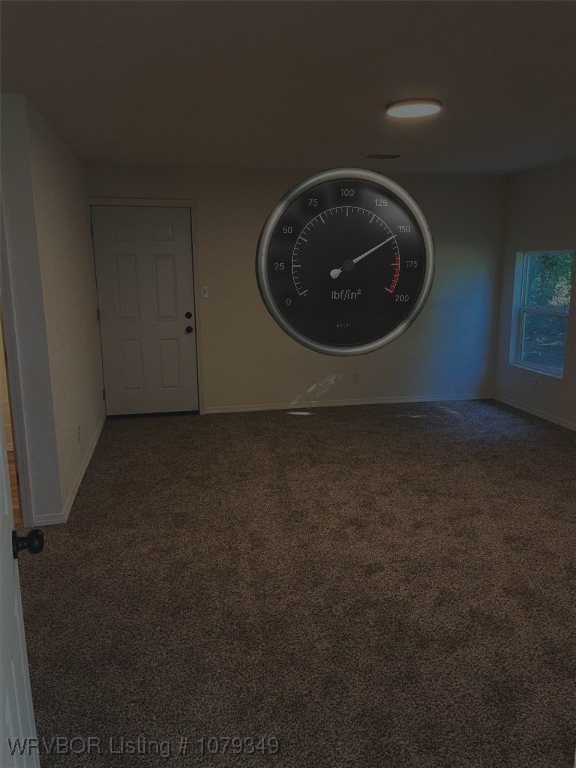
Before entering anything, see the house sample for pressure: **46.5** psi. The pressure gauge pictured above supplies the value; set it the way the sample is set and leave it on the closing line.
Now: **150** psi
